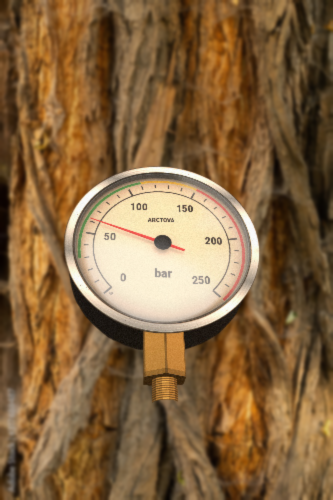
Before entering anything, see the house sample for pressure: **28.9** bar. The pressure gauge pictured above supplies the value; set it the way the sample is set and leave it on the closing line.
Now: **60** bar
